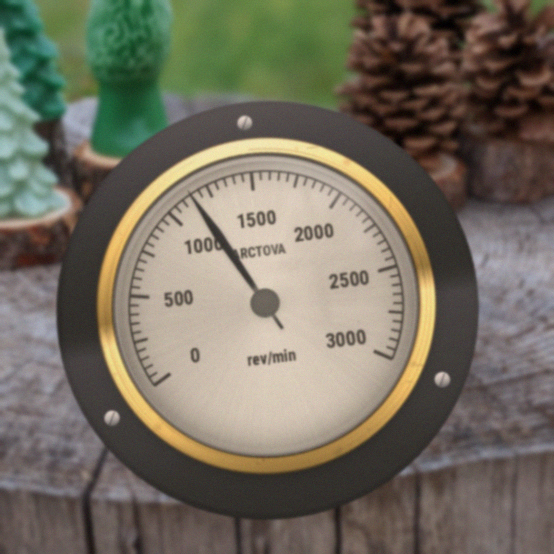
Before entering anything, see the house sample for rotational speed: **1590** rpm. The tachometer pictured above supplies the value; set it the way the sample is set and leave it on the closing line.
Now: **1150** rpm
